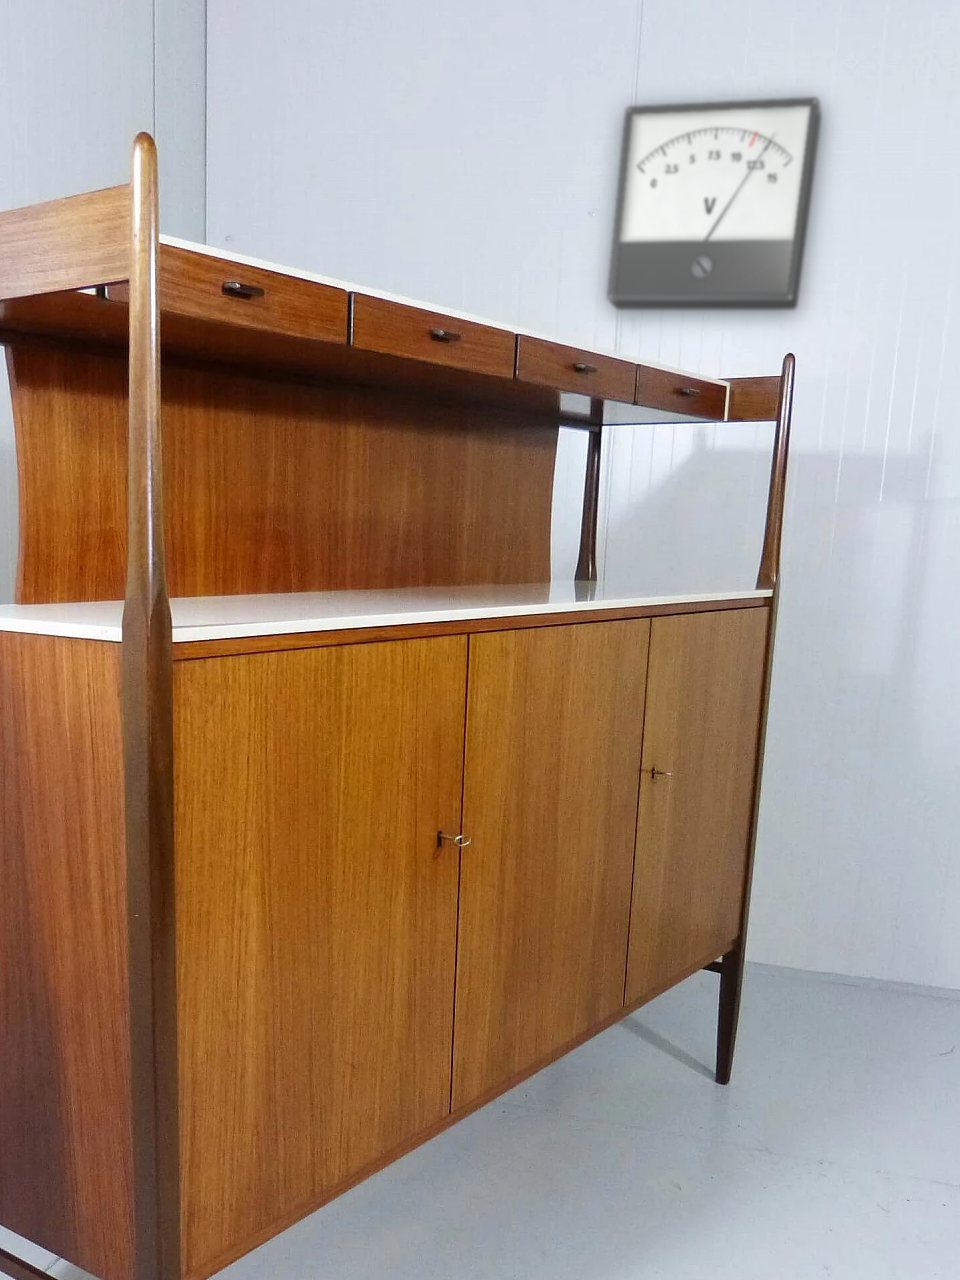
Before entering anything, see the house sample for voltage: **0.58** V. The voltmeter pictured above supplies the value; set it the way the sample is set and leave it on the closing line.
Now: **12.5** V
